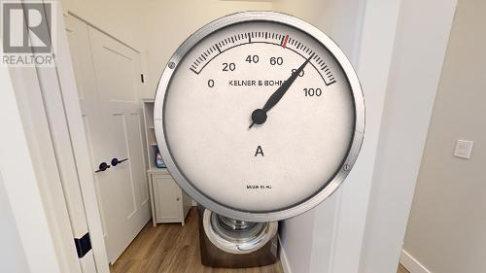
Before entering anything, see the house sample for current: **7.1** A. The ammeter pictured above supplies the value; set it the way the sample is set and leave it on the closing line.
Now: **80** A
